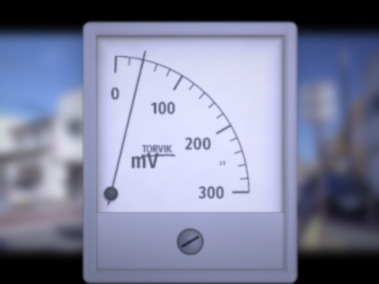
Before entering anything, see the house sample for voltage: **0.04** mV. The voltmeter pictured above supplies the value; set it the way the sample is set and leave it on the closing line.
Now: **40** mV
